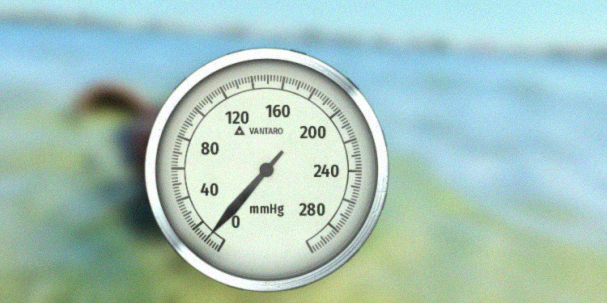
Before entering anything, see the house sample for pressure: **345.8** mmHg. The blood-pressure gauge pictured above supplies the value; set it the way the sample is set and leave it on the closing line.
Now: **10** mmHg
